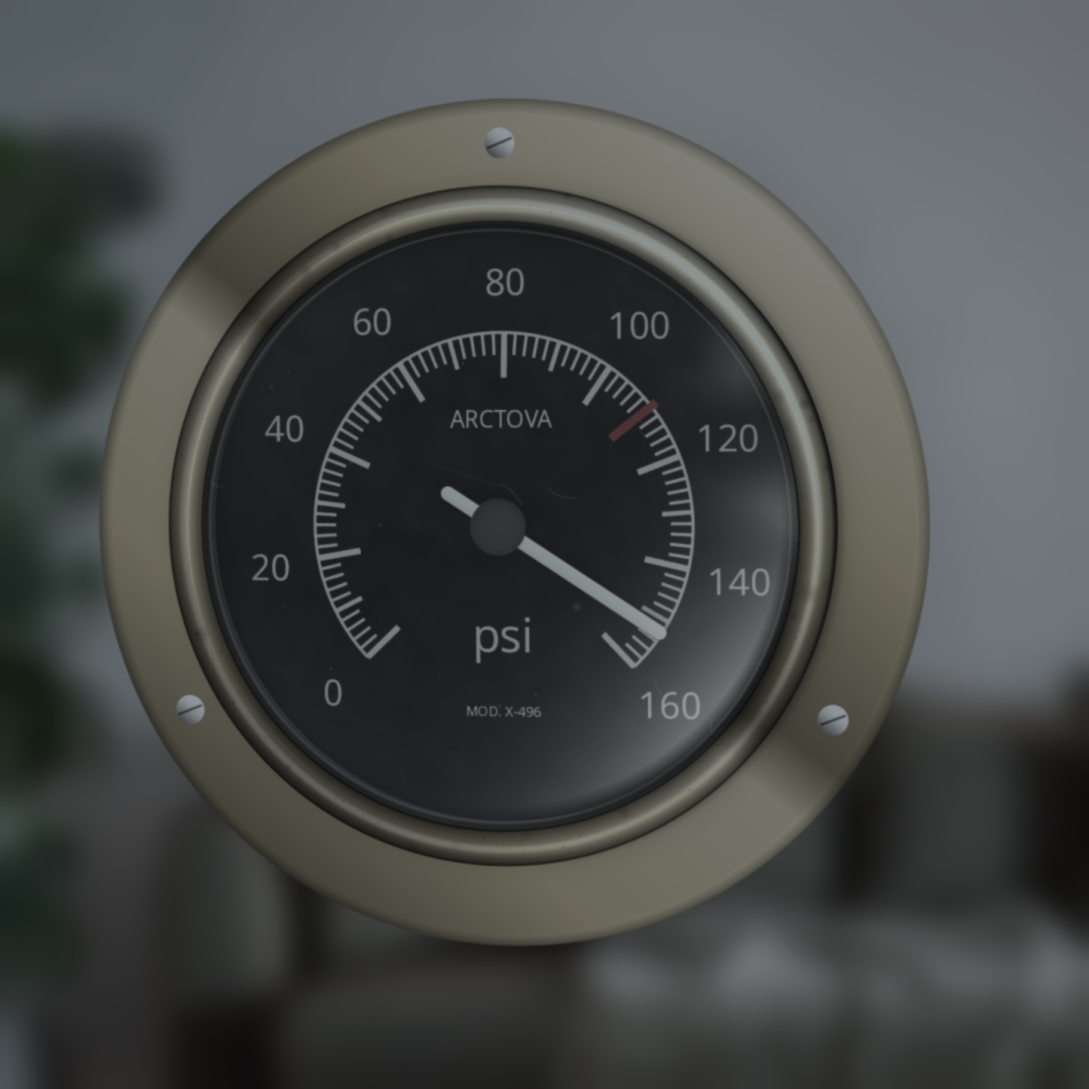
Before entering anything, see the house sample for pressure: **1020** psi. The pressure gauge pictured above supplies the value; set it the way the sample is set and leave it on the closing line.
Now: **152** psi
